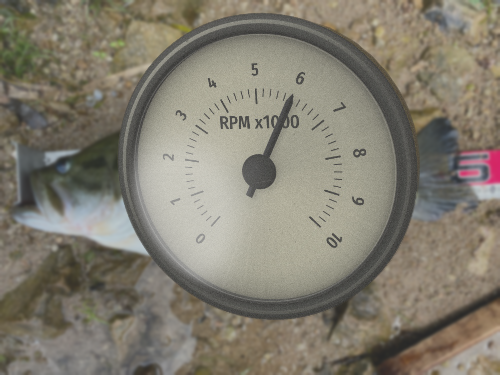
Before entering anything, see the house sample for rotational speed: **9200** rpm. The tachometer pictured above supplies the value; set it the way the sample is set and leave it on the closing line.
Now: **6000** rpm
